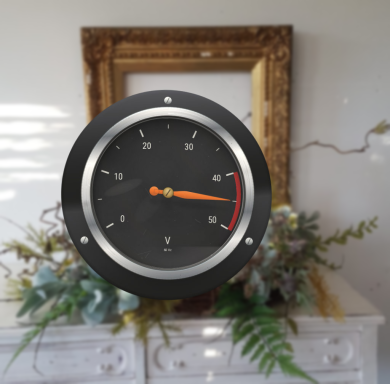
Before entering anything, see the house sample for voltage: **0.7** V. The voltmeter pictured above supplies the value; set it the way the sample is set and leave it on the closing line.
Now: **45** V
